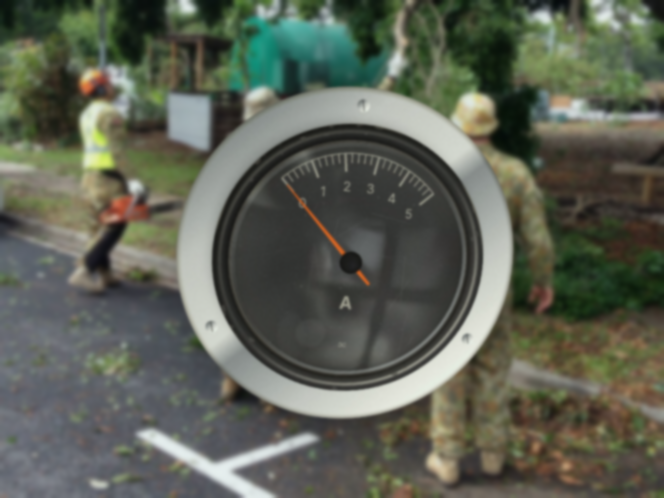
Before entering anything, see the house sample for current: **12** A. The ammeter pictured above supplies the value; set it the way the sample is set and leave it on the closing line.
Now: **0** A
